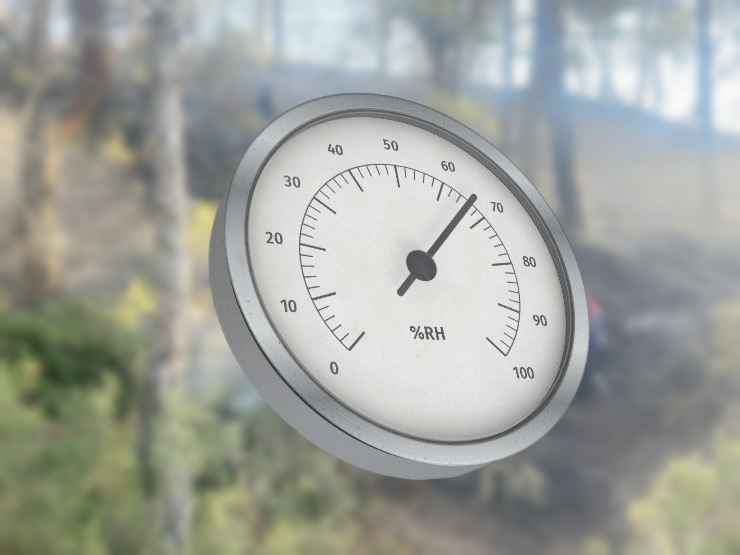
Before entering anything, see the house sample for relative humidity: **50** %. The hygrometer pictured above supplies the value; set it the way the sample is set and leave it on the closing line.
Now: **66** %
